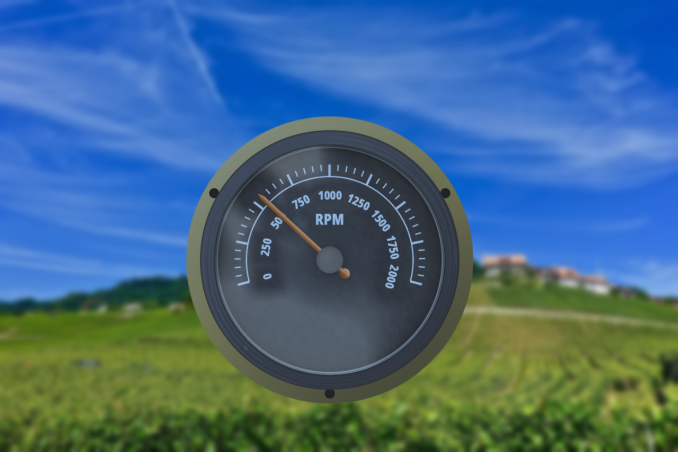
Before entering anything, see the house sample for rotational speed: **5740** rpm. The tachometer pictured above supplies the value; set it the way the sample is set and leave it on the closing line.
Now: **550** rpm
